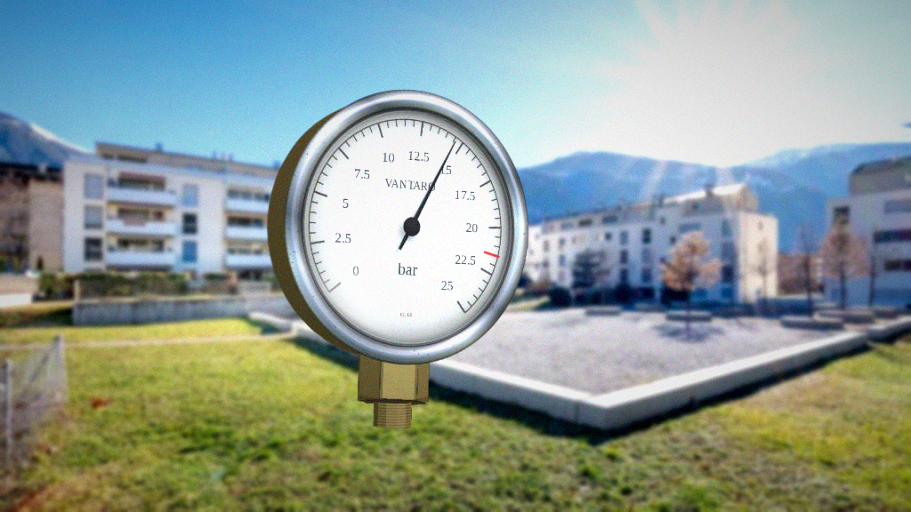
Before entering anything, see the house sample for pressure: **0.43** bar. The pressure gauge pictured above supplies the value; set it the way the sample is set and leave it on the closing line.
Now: **14.5** bar
